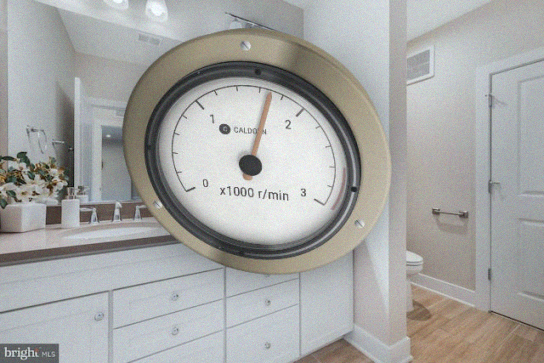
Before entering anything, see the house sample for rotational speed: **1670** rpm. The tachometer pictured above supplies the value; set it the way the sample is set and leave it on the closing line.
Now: **1700** rpm
